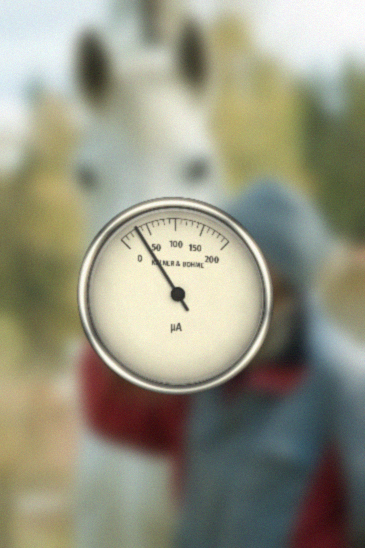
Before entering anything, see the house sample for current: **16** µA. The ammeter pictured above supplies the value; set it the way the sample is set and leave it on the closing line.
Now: **30** µA
